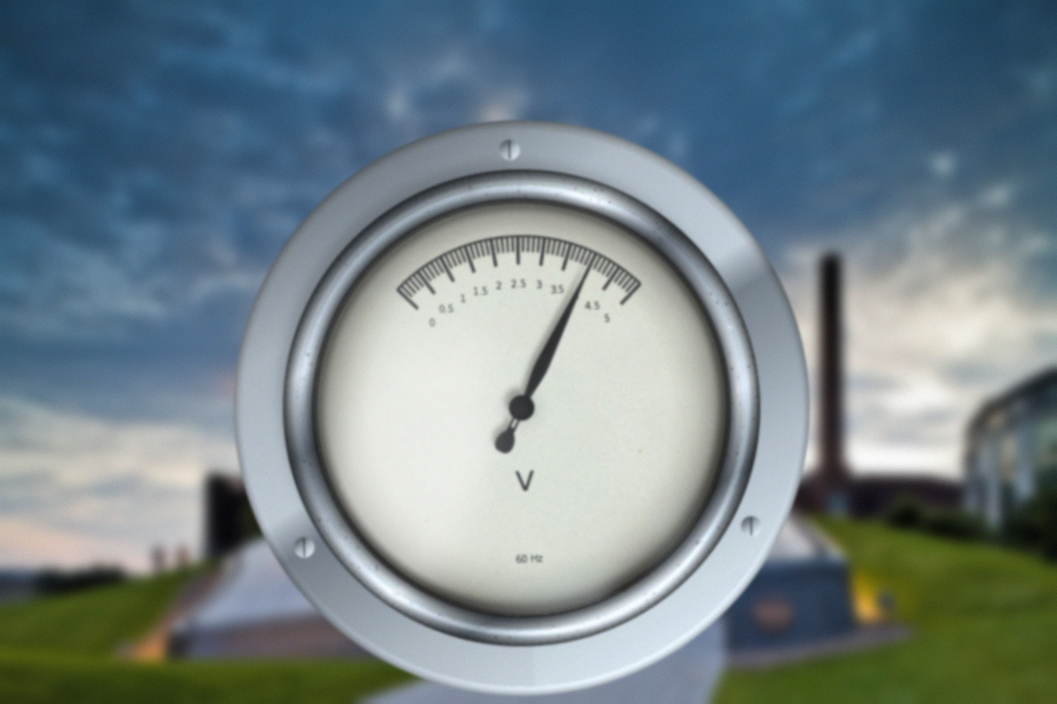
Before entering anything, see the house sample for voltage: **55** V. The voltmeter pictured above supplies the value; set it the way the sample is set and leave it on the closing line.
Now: **4** V
